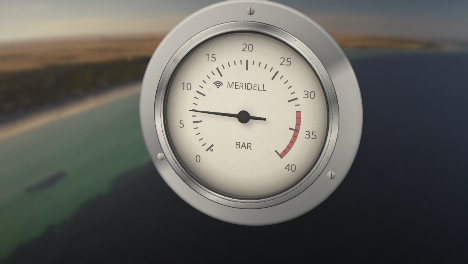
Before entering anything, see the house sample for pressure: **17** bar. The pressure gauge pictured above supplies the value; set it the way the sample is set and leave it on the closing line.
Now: **7** bar
